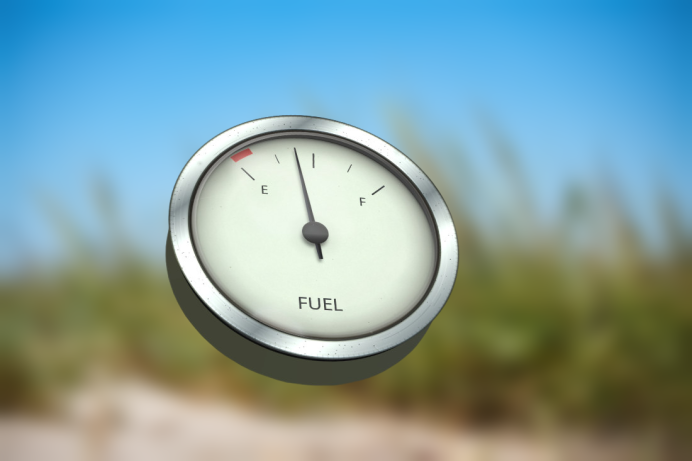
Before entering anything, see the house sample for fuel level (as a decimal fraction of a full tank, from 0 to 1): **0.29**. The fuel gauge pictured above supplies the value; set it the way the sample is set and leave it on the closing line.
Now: **0.375**
